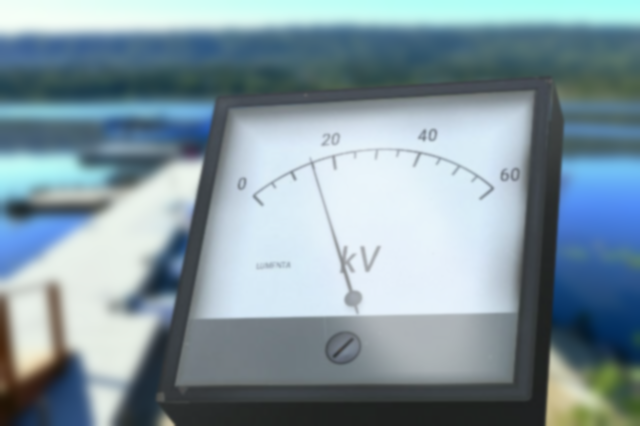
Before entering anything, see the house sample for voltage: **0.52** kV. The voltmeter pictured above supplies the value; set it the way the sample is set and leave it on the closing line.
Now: **15** kV
